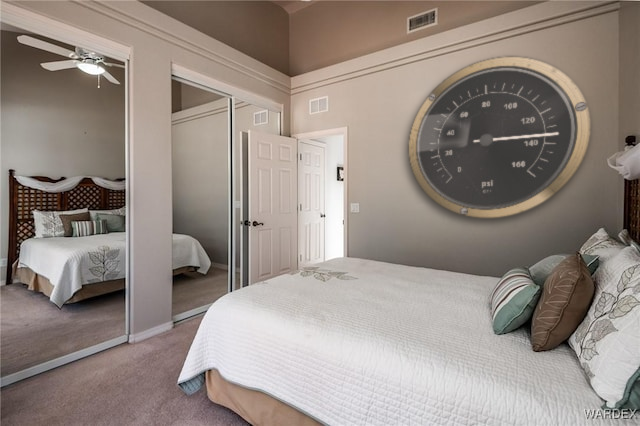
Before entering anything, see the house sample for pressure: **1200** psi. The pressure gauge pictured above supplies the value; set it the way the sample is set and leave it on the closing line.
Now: **135** psi
